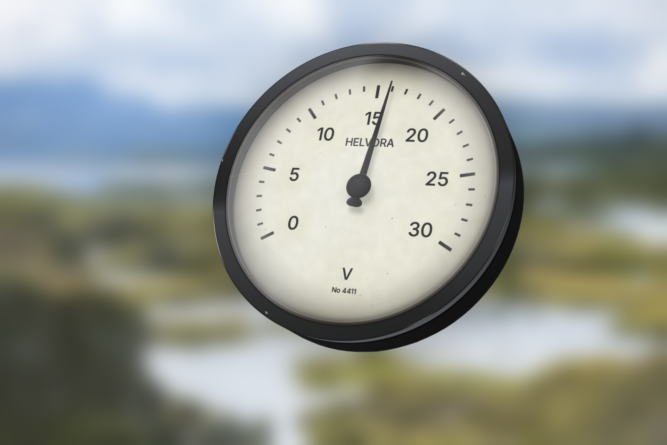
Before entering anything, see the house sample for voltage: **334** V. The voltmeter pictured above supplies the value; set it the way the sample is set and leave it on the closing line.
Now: **16** V
